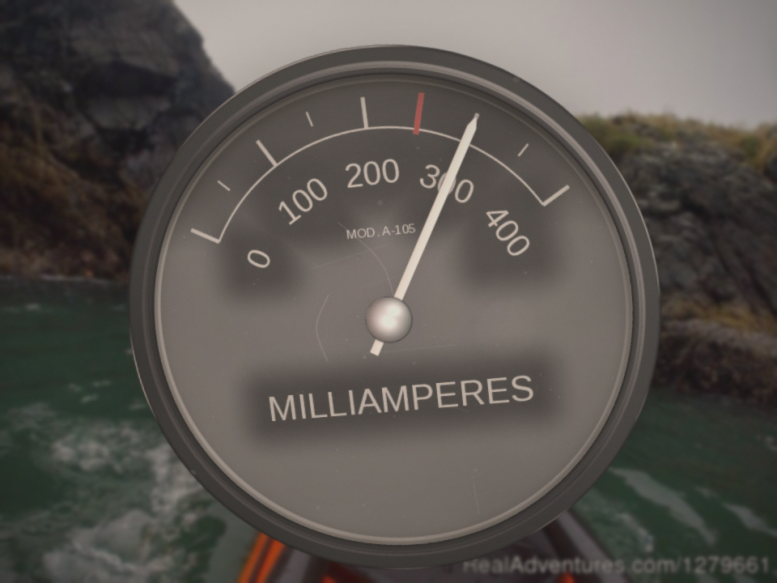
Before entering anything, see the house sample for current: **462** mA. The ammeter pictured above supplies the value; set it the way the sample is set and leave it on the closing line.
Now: **300** mA
